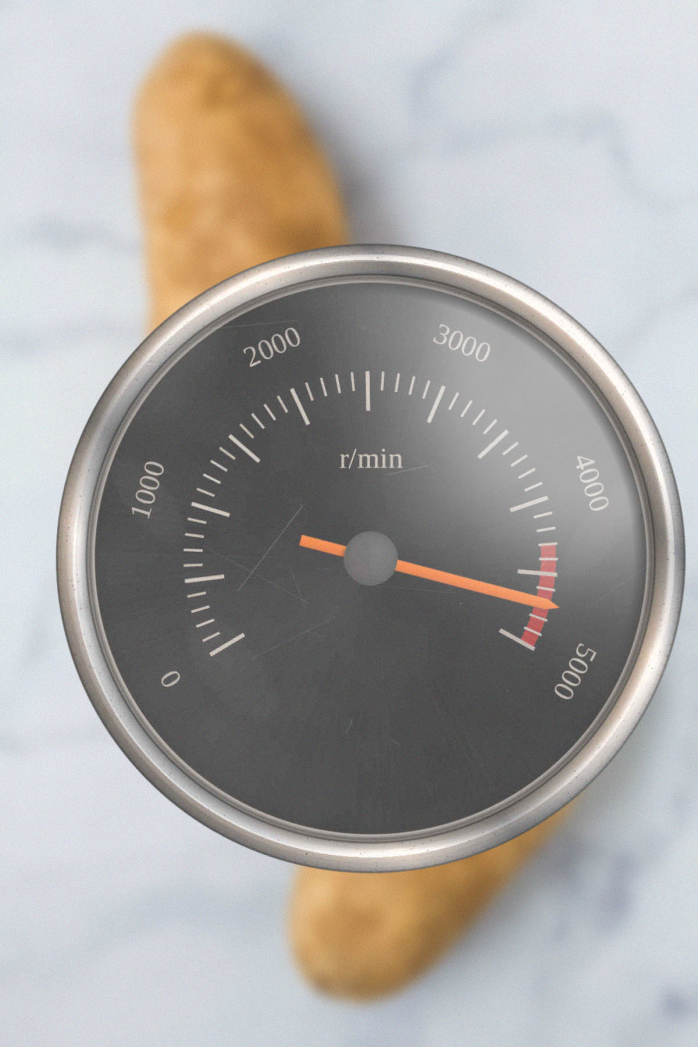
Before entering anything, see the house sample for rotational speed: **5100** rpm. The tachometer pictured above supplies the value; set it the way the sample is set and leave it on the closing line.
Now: **4700** rpm
